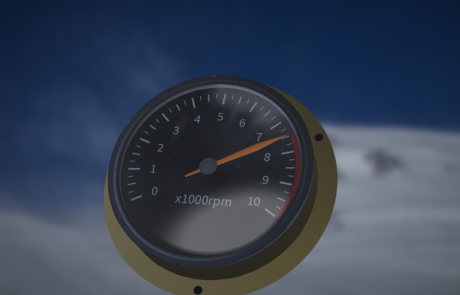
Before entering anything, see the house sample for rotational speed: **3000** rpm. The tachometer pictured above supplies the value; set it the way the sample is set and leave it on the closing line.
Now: **7500** rpm
